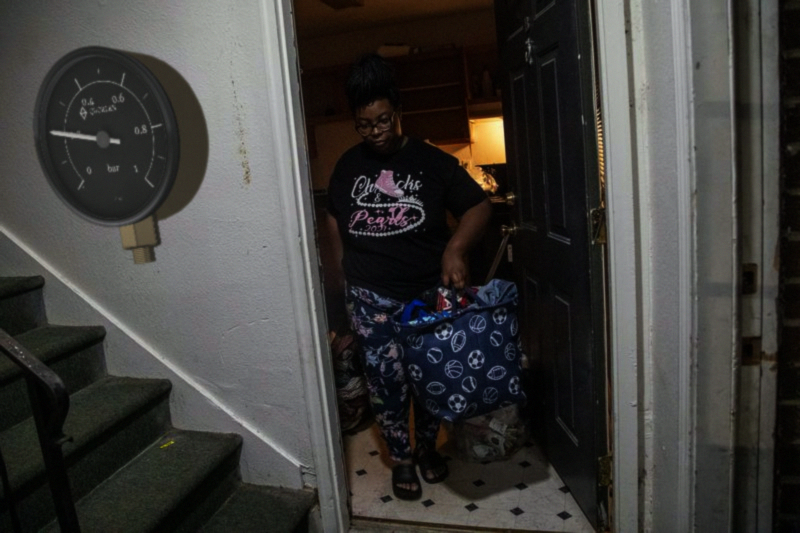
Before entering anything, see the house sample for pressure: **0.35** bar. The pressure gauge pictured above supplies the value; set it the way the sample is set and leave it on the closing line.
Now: **0.2** bar
